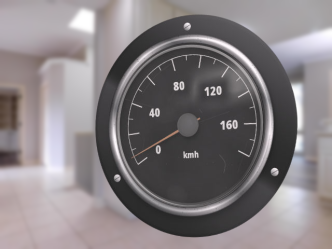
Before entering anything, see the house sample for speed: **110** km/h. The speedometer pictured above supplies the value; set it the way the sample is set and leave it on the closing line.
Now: **5** km/h
